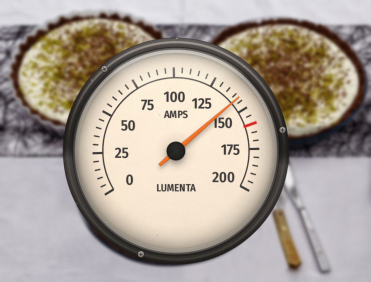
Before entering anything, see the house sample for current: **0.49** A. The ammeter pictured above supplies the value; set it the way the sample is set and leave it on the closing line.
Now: **142.5** A
